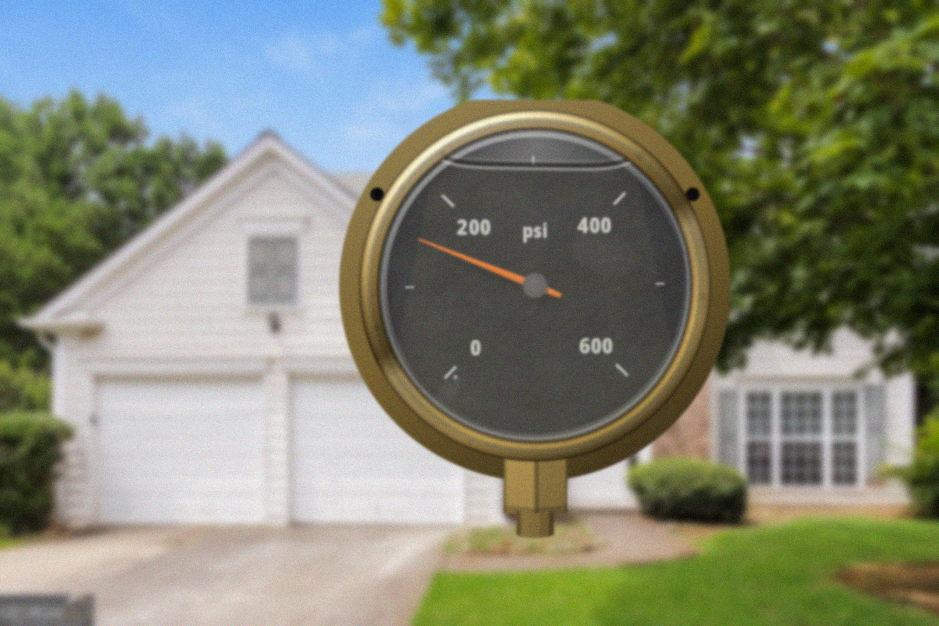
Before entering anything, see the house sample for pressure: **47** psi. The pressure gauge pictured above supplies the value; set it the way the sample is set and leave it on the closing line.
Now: **150** psi
